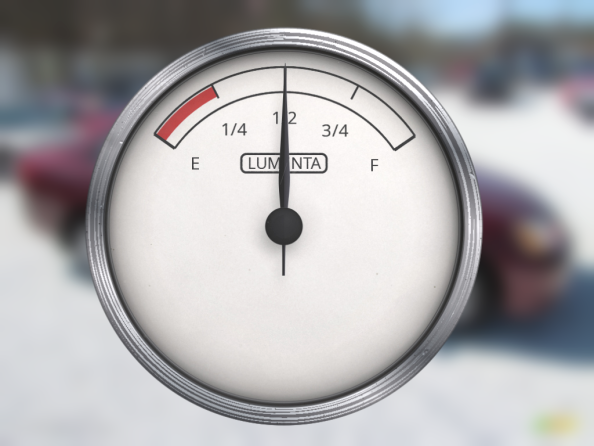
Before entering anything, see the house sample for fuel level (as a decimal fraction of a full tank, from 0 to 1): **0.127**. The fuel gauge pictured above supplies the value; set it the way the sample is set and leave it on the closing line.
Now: **0.5**
